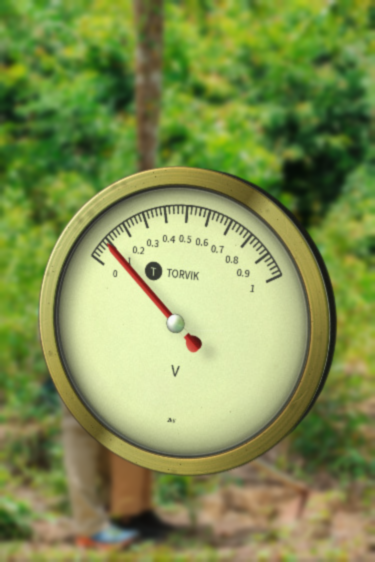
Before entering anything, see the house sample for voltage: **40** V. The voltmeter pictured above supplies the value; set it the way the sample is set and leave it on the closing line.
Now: **0.1** V
